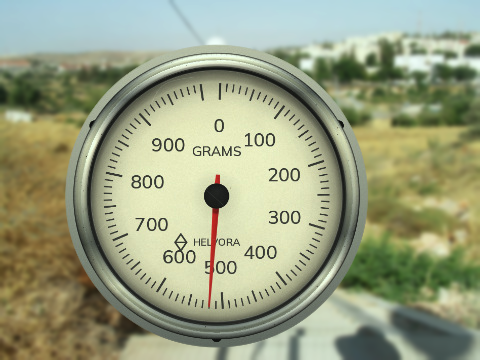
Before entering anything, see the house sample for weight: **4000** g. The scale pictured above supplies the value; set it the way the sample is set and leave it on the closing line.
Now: **520** g
